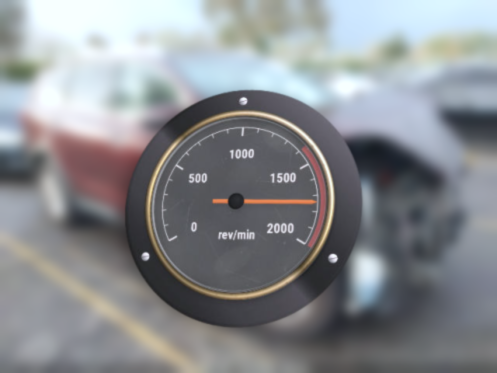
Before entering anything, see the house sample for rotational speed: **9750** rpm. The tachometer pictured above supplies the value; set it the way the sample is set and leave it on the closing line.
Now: **1750** rpm
